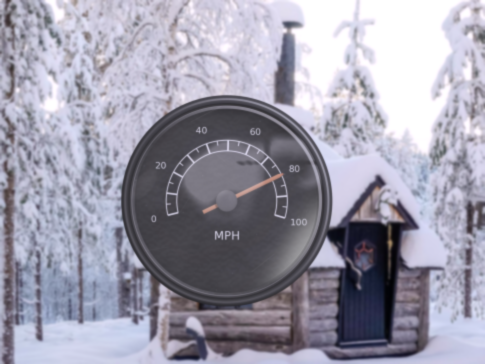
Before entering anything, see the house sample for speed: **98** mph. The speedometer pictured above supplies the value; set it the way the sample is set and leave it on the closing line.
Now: **80** mph
